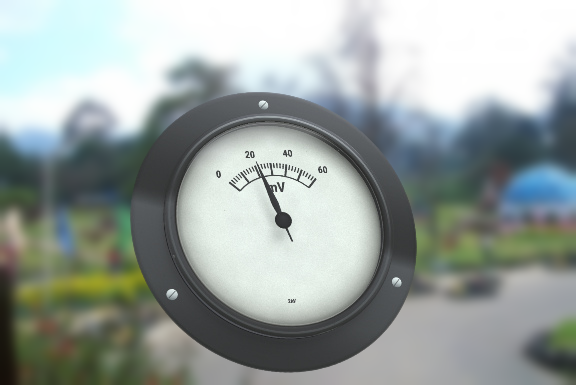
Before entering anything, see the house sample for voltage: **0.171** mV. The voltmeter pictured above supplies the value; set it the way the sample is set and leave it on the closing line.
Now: **20** mV
